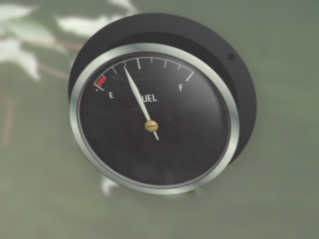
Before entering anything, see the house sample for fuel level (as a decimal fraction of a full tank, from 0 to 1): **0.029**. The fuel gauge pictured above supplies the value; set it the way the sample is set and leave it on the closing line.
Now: **0.375**
